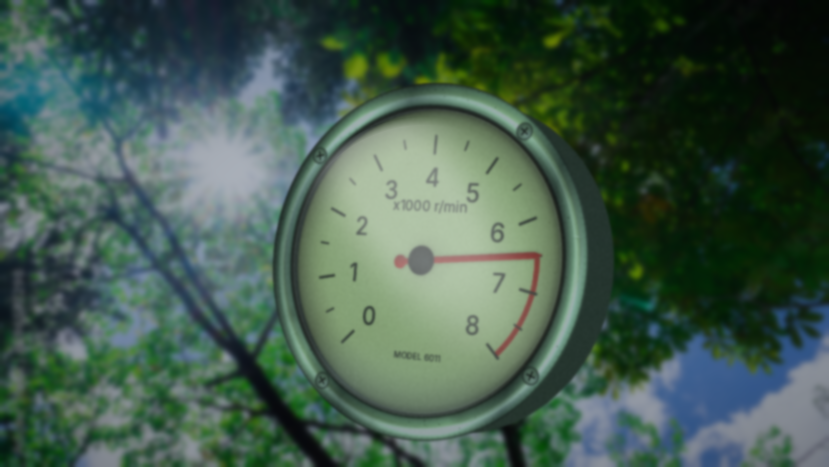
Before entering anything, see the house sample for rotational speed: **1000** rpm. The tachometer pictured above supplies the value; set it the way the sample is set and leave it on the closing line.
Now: **6500** rpm
